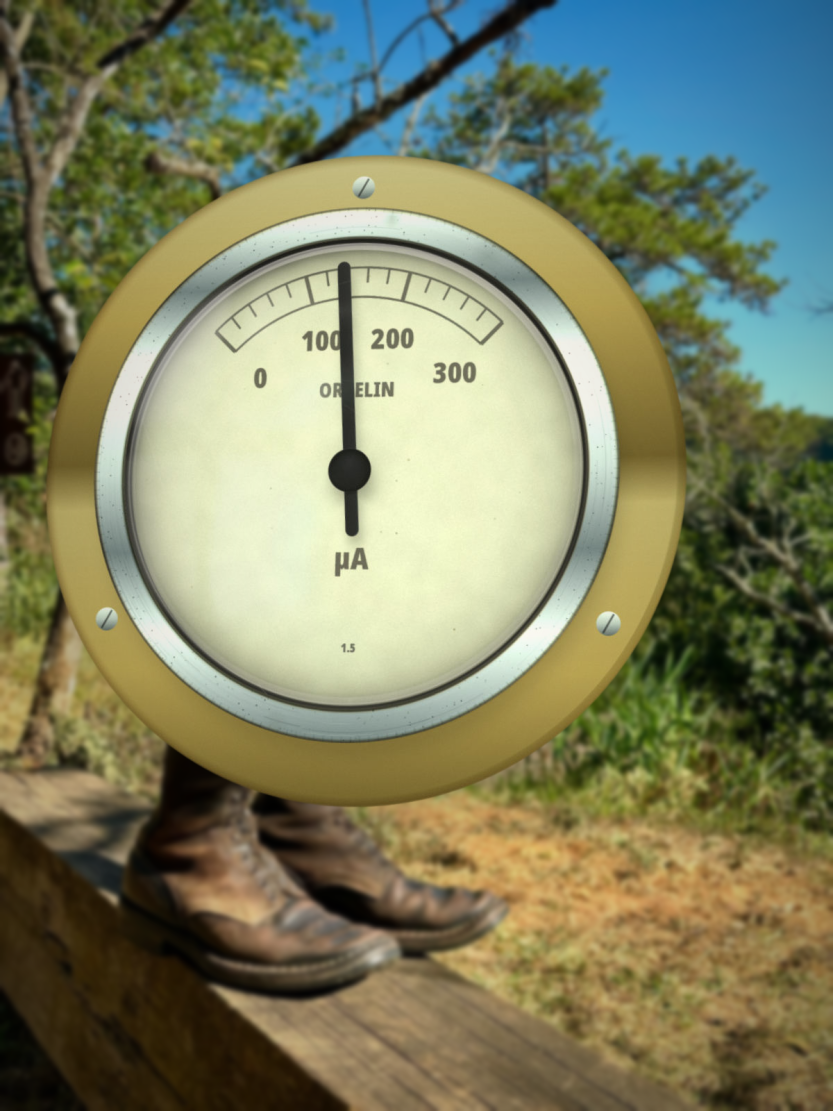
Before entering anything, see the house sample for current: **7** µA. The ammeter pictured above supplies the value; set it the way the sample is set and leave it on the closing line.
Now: **140** µA
